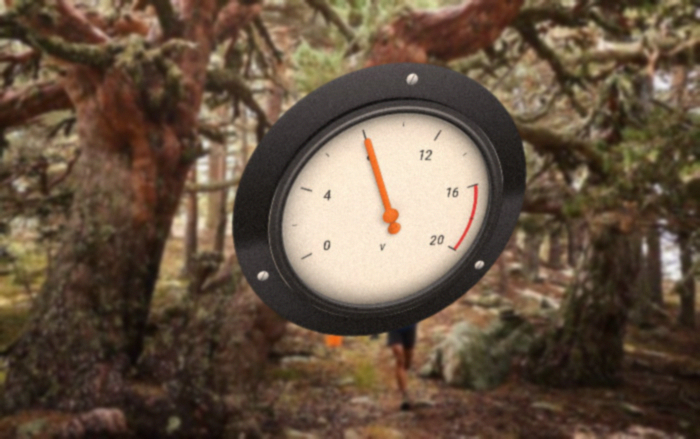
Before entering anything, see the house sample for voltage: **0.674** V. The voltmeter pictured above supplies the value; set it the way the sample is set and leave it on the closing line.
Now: **8** V
